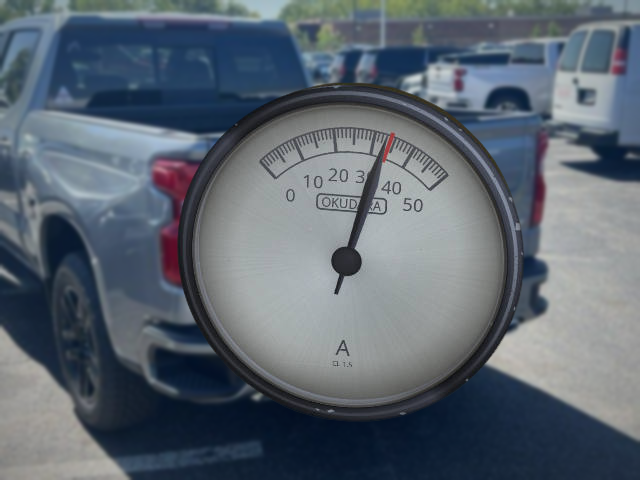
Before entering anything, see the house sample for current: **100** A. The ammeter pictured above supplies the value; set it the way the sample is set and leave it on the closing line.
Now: **33** A
